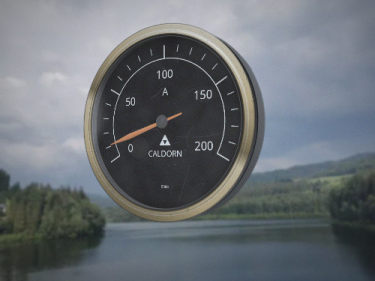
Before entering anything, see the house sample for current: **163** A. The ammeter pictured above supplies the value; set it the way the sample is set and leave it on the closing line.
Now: **10** A
